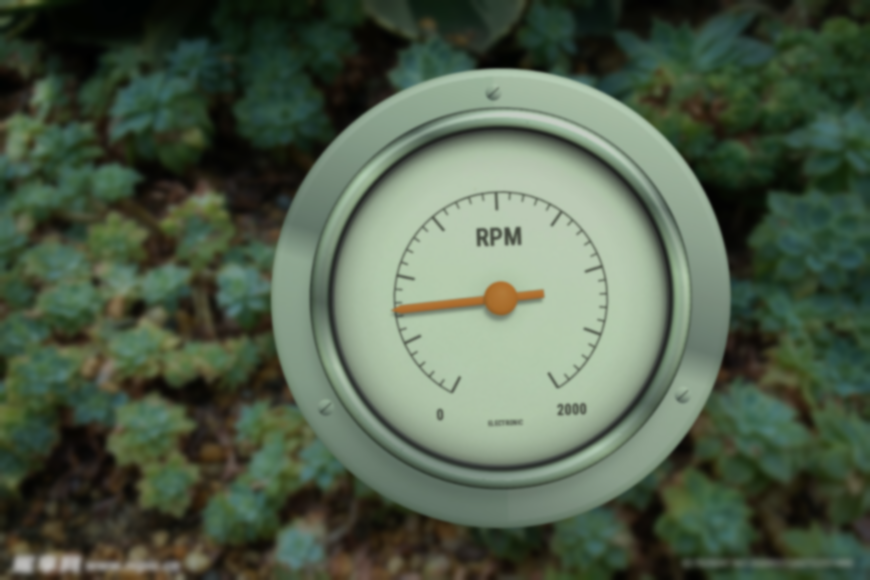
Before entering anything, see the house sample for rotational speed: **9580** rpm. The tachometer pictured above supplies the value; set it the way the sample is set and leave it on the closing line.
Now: **375** rpm
